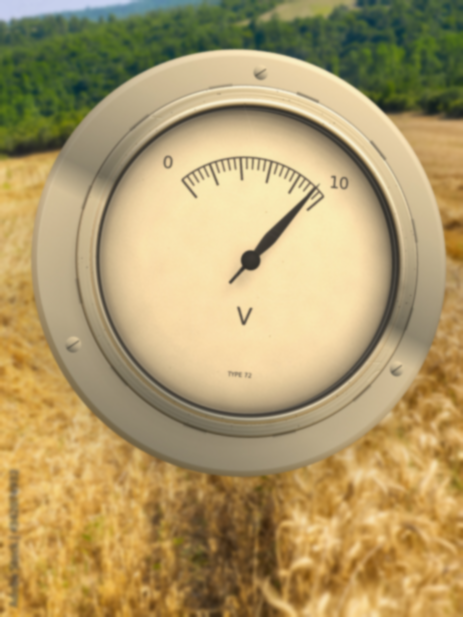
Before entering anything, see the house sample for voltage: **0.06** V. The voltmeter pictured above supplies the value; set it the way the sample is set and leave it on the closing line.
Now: **9.2** V
